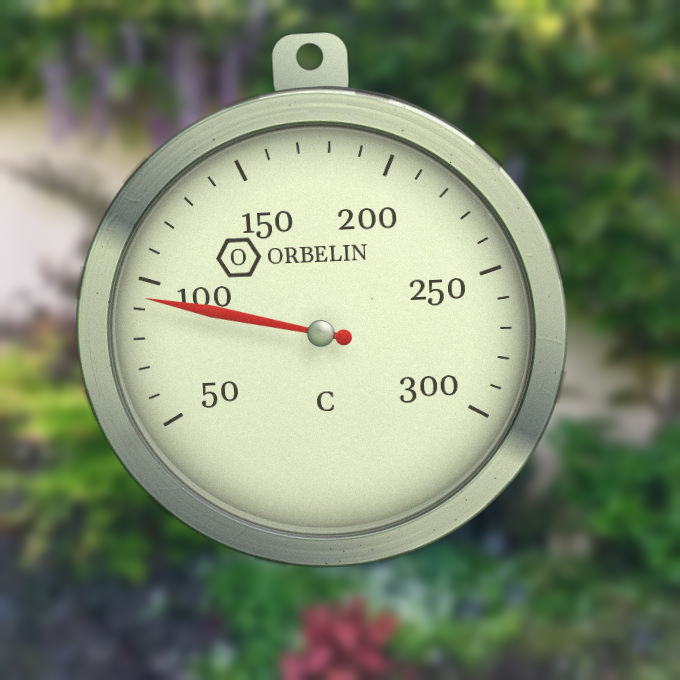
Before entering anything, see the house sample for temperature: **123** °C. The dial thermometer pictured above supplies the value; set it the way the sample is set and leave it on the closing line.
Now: **95** °C
